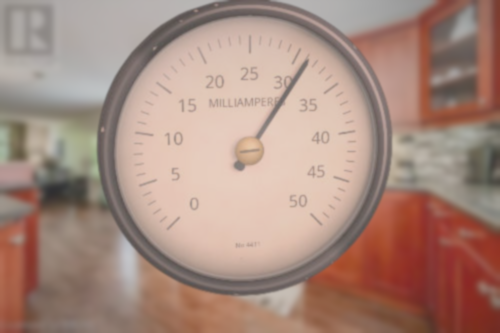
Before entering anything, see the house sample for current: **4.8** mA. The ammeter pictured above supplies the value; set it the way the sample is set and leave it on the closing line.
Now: **31** mA
